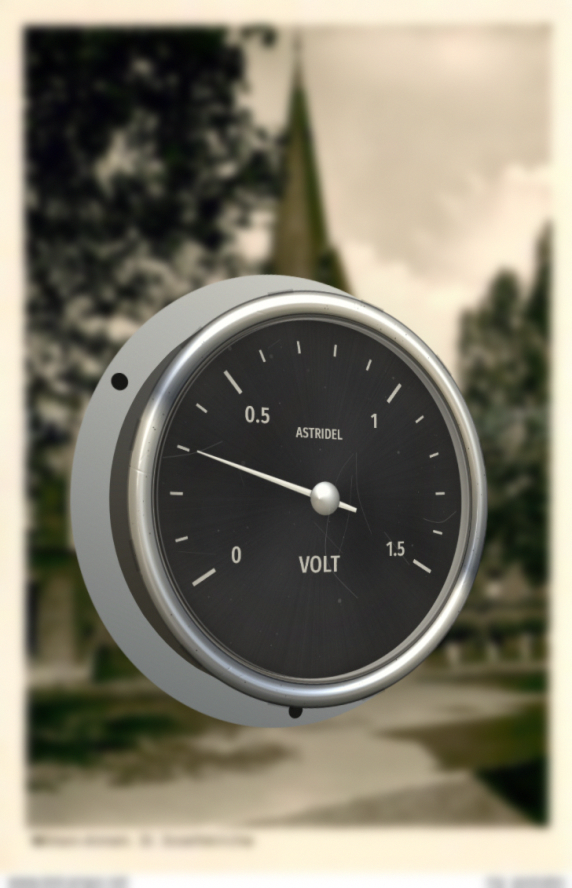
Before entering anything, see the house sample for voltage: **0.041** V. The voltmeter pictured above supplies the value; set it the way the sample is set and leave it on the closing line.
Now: **0.3** V
